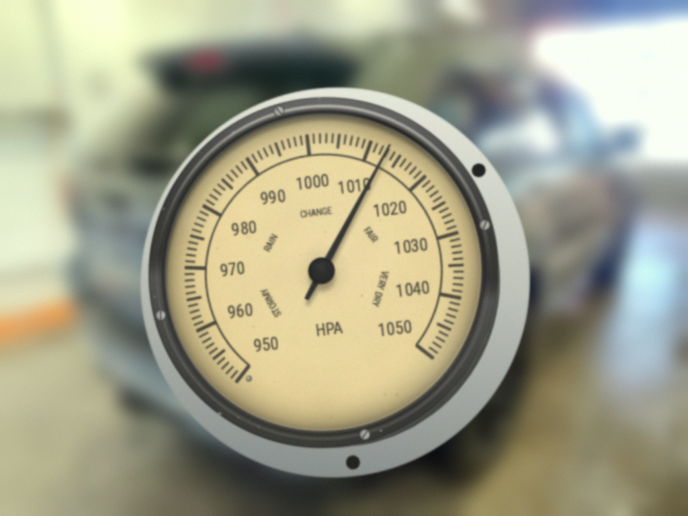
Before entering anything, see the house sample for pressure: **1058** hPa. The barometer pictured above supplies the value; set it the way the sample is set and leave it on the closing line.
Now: **1013** hPa
